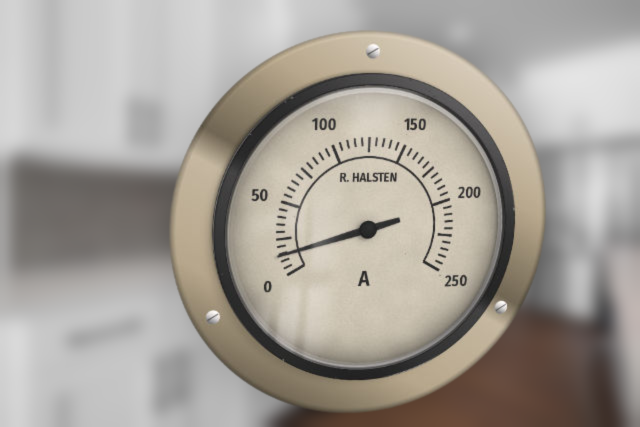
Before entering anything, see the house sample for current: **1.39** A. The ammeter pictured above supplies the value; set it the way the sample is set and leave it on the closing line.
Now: **15** A
